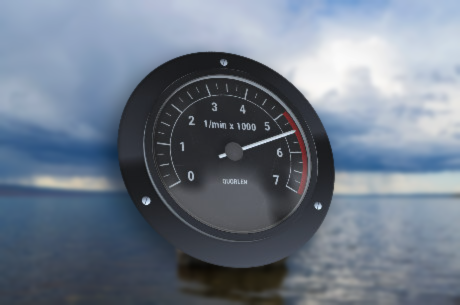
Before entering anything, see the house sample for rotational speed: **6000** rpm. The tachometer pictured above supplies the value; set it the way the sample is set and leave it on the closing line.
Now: **5500** rpm
